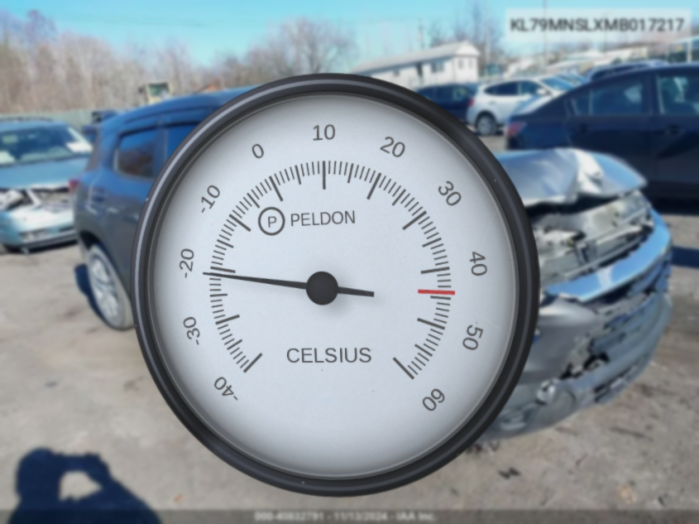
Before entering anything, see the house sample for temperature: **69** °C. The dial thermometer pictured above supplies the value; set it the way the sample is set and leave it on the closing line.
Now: **-21** °C
